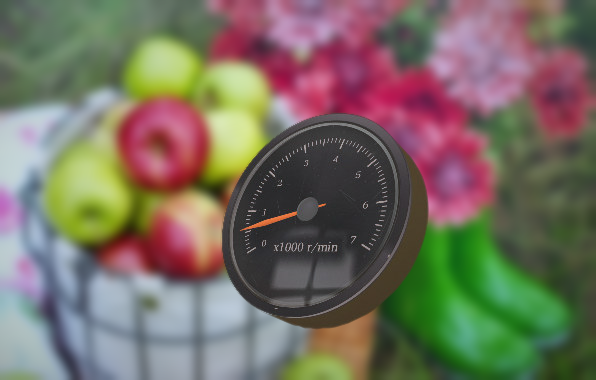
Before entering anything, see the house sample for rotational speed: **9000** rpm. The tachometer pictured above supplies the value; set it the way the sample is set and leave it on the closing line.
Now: **500** rpm
